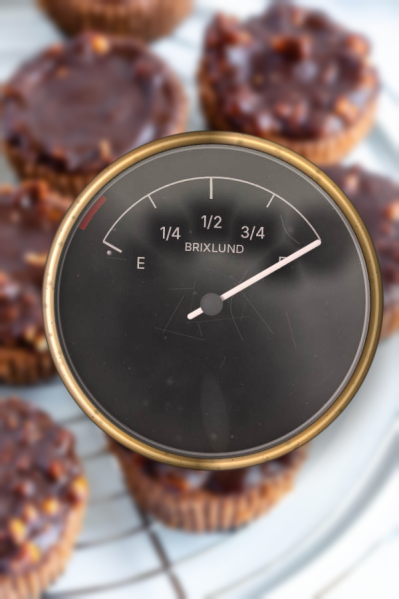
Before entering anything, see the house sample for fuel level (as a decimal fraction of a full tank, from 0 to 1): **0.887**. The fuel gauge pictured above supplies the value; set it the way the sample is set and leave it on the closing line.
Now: **1**
